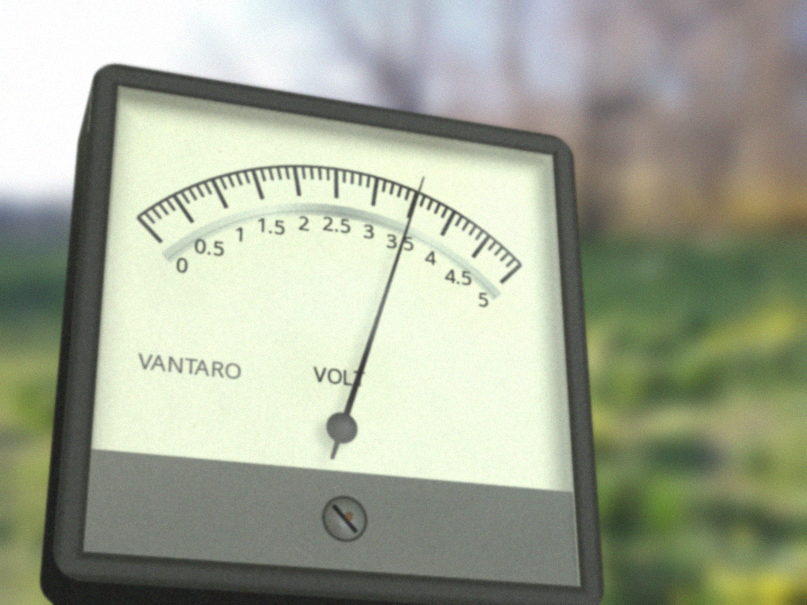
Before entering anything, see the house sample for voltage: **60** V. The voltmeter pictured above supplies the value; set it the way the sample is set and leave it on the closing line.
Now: **3.5** V
